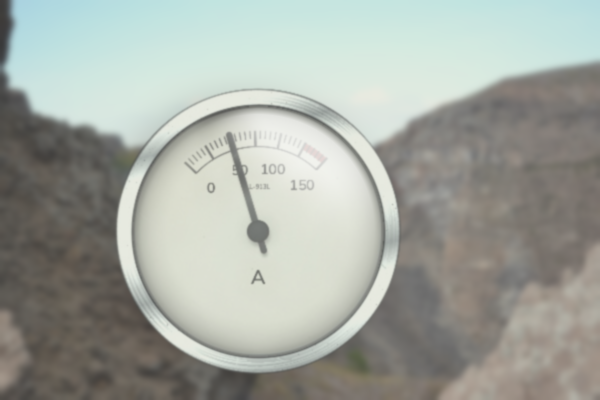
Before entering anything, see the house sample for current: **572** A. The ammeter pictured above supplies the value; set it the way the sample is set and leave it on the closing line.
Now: **50** A
